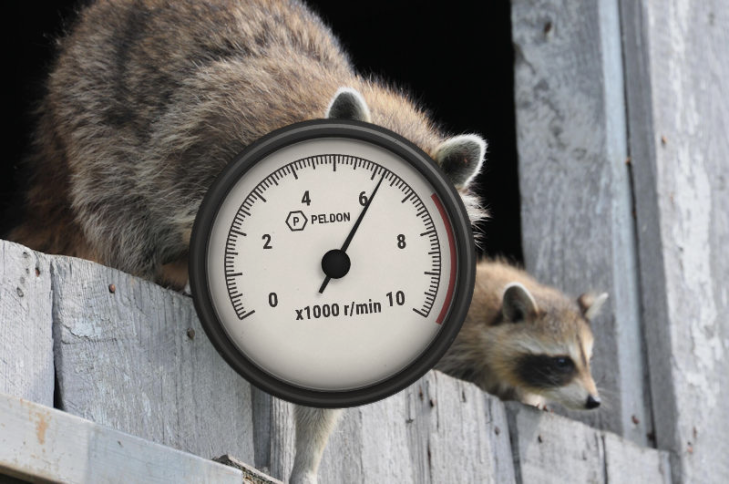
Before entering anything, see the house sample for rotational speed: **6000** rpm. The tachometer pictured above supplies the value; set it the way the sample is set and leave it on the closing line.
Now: **6200** rpm
